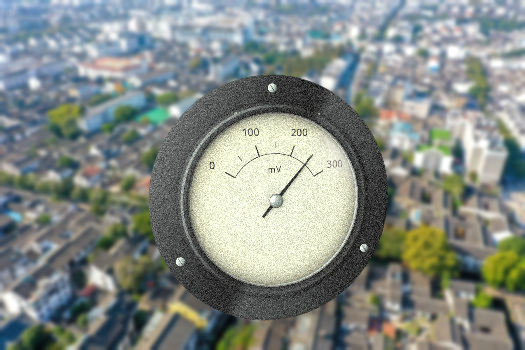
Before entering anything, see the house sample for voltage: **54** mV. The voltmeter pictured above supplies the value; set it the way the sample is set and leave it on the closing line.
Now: **250** mV
